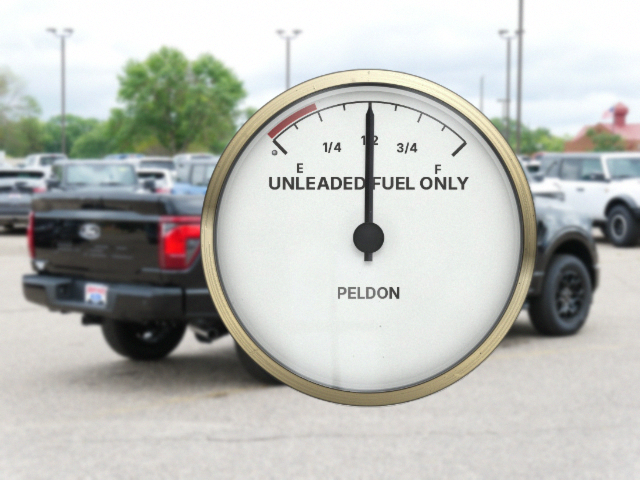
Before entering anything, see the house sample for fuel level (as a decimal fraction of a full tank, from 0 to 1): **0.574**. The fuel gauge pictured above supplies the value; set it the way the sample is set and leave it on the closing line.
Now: **0.5**
